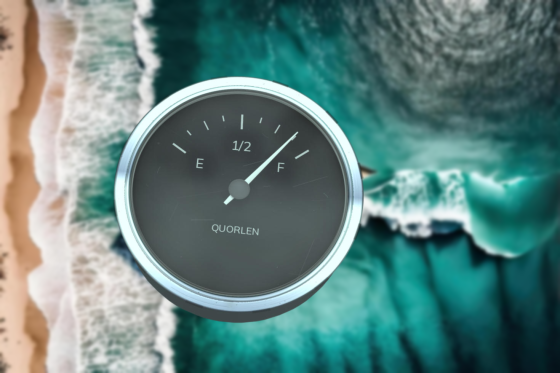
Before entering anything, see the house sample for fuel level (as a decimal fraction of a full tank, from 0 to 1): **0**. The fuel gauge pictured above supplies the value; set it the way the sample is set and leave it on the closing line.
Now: **0.875**
